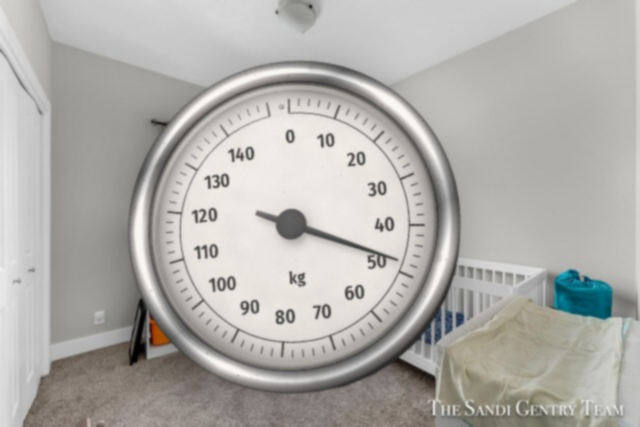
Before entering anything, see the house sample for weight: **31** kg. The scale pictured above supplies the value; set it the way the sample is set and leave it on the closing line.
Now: **48** kg
